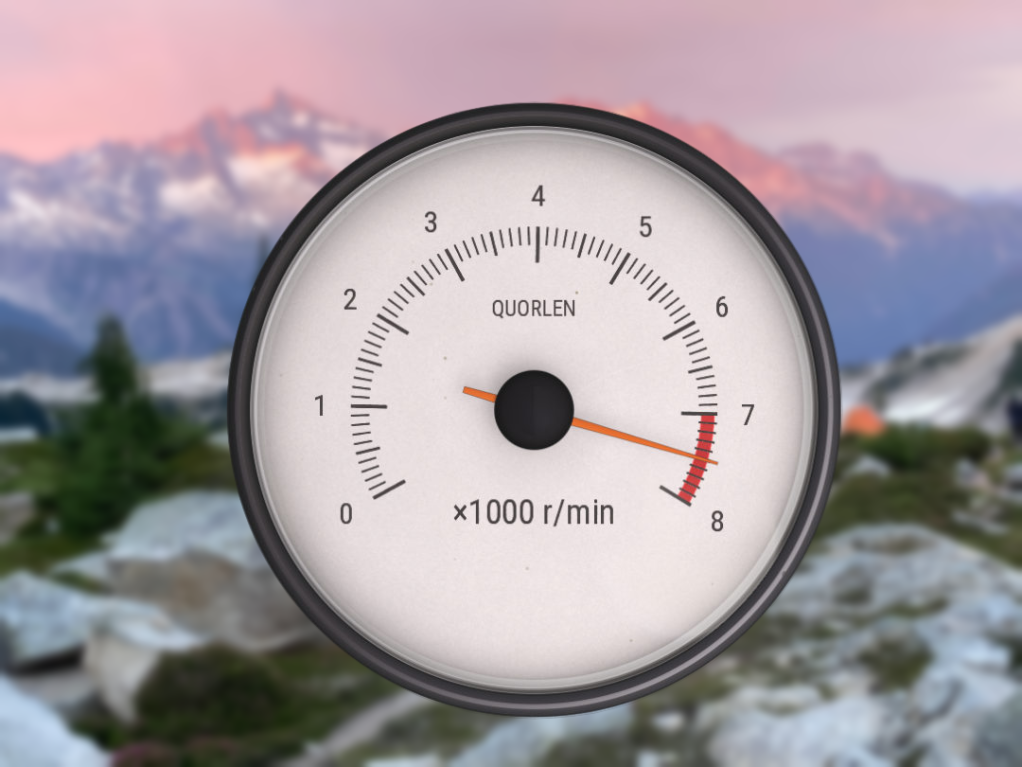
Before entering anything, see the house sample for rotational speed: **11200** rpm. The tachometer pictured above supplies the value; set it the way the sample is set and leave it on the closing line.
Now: **7500** rpm
